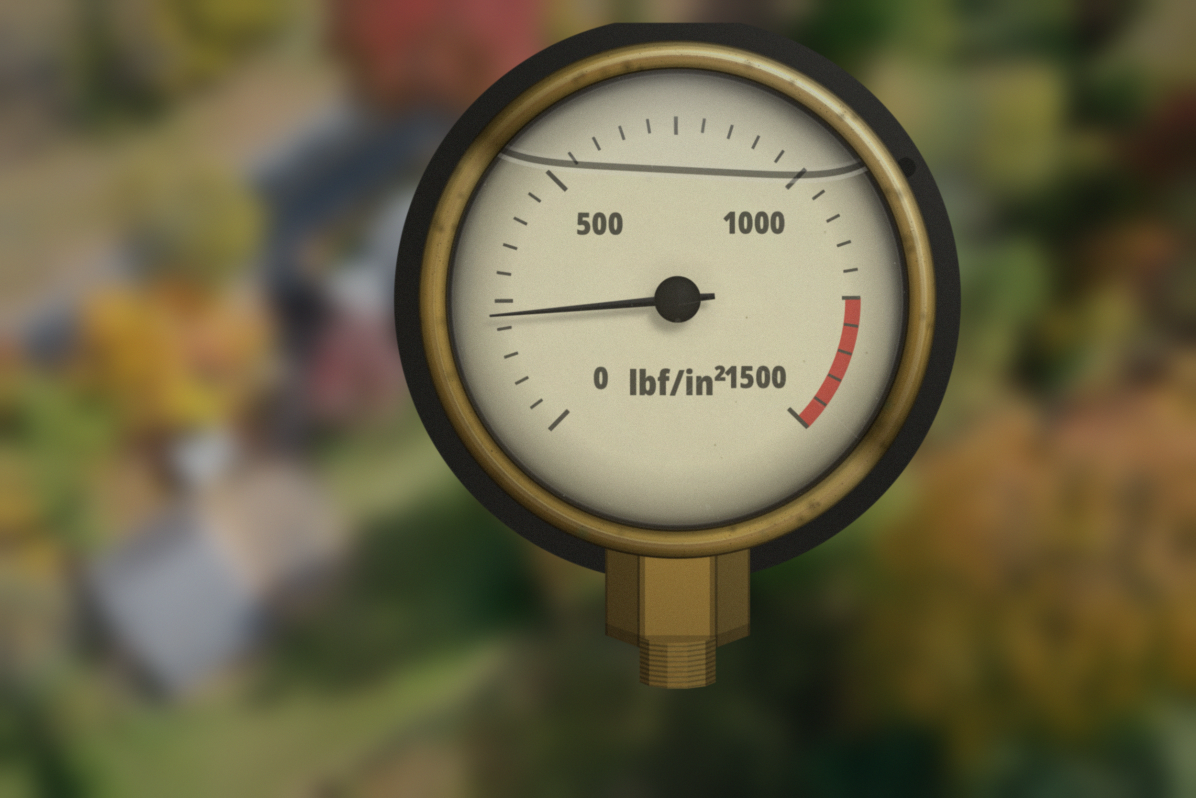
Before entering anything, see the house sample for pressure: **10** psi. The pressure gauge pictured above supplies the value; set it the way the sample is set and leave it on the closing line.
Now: **225** psi
